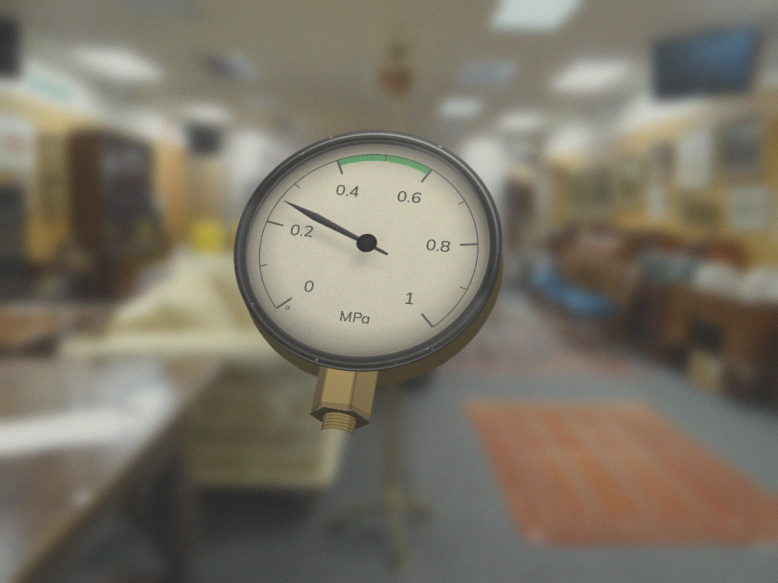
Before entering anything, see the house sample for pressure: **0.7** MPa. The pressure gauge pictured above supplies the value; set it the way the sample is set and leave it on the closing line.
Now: **0.25** MPa
